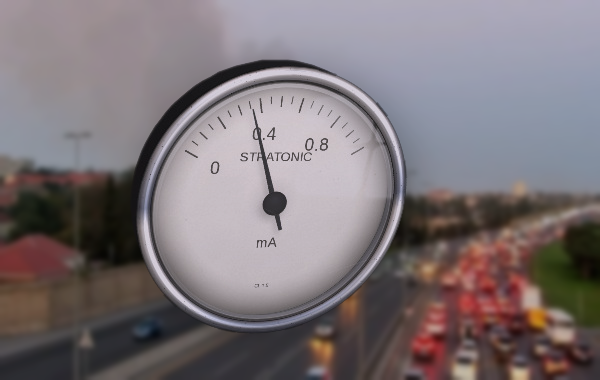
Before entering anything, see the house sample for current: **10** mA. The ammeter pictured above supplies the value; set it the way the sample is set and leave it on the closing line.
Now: **0.35** mA
